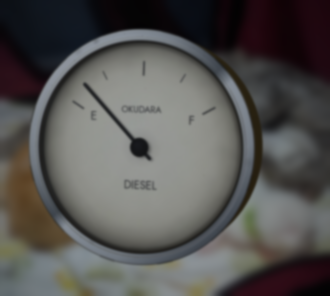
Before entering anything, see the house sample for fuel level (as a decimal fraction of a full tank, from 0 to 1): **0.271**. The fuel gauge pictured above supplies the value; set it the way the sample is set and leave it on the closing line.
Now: **0.125**
